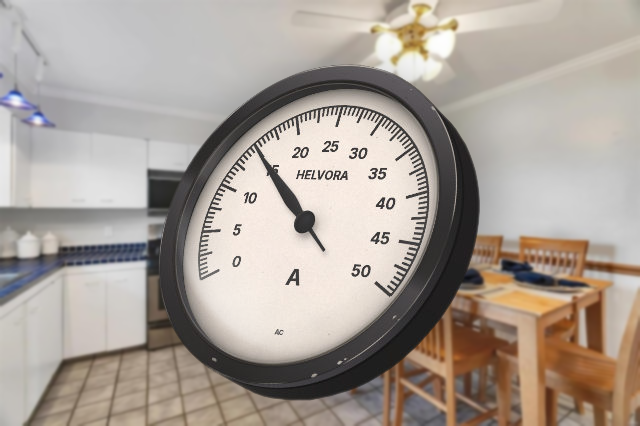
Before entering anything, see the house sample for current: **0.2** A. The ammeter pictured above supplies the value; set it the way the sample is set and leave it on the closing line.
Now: **15** A
